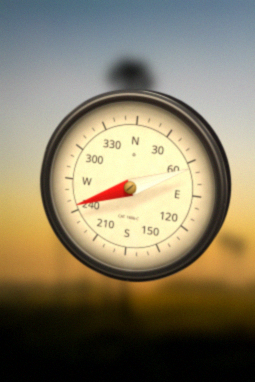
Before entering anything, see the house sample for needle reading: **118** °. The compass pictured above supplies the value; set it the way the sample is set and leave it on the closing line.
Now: **245** °
